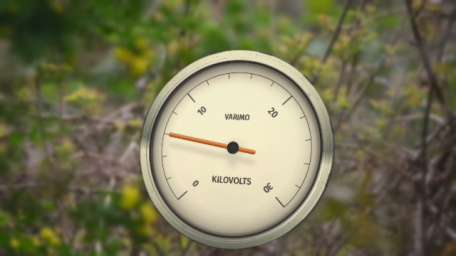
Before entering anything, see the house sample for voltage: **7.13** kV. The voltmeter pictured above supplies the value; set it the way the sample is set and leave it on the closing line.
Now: **6** kV
